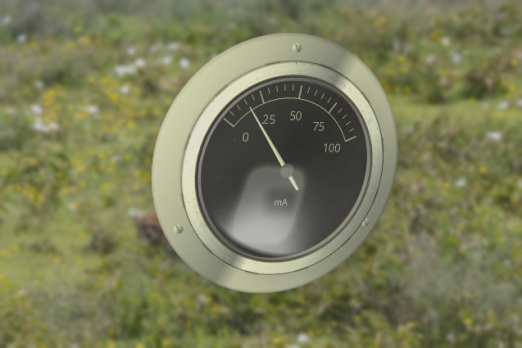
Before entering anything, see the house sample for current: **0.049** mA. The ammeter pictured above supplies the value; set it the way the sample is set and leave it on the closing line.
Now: **15** mA
